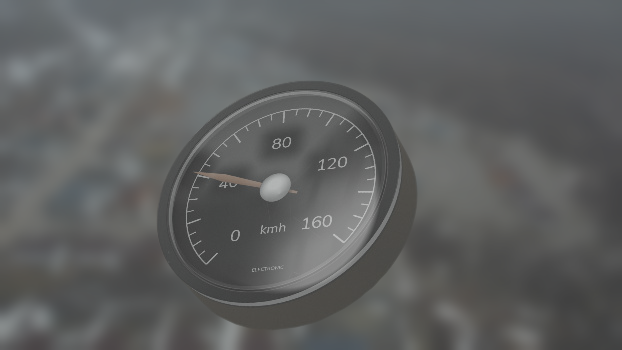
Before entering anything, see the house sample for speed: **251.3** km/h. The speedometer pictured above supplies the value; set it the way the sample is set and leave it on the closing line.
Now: **40** km/h
